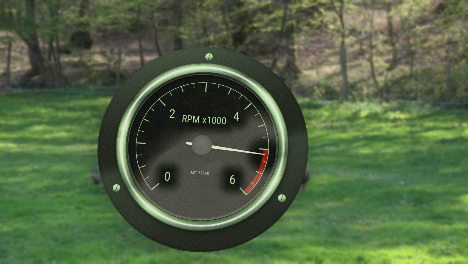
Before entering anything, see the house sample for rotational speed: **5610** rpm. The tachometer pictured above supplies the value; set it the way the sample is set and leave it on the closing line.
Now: **5125** rpm
